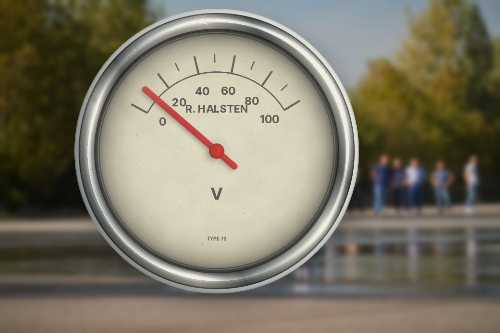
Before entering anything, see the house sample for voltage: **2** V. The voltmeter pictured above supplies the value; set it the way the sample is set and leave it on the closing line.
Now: **10** V
